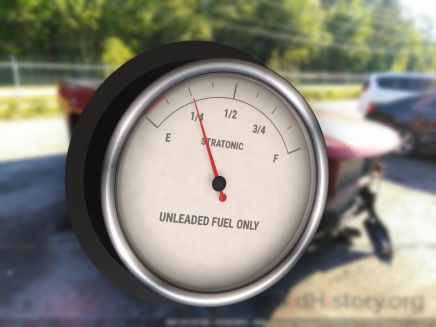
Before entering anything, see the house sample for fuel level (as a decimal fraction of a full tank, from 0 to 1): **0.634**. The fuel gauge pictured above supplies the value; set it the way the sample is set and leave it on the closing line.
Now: **0.25**
